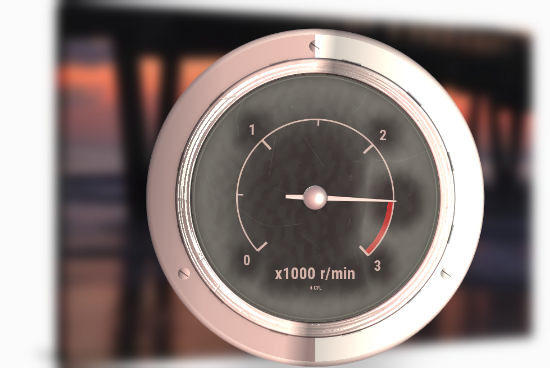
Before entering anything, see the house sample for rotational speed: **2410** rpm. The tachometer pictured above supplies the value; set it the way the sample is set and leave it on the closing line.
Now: **2500** rpm
